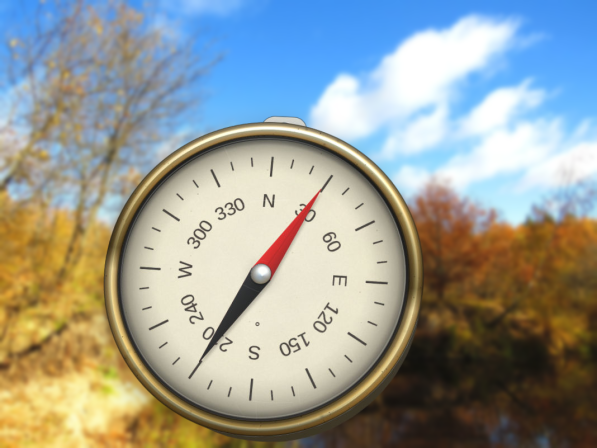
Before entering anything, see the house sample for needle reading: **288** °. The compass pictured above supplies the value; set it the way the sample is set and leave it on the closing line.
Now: **30** °
